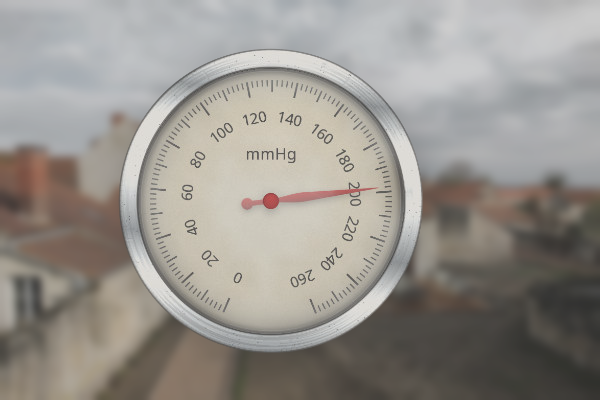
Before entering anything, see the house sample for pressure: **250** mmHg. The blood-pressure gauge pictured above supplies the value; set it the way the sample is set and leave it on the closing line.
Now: **198** mmHg
